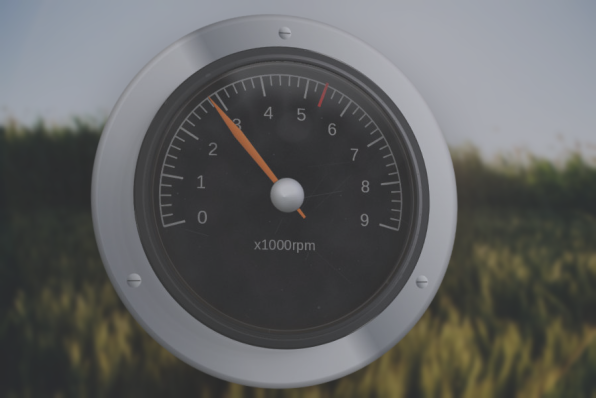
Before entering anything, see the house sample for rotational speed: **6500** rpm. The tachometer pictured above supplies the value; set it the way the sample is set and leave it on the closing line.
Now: **2800** rpm
